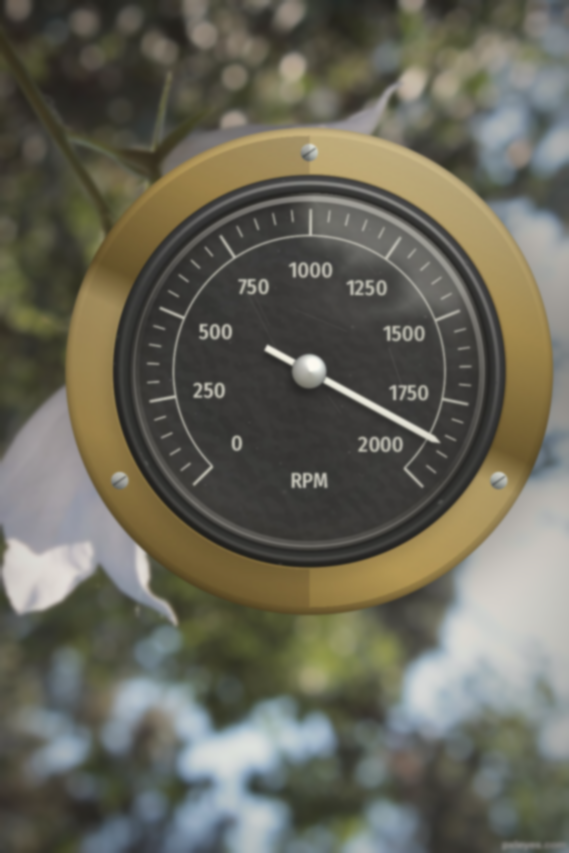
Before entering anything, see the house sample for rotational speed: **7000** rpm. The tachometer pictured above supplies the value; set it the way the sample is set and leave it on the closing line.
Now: **1875** rpm
